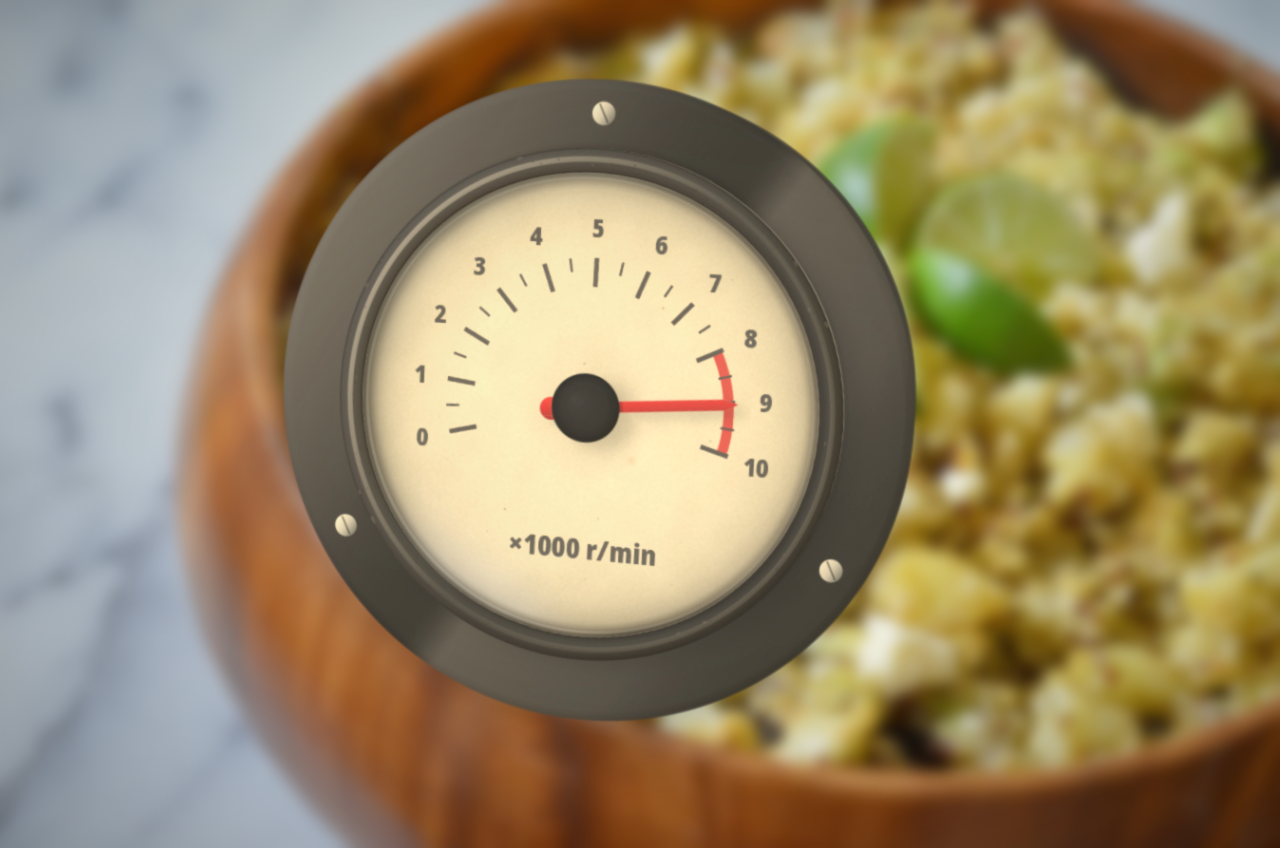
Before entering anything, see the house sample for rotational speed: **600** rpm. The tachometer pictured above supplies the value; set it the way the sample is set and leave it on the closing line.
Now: **9000** rpm
